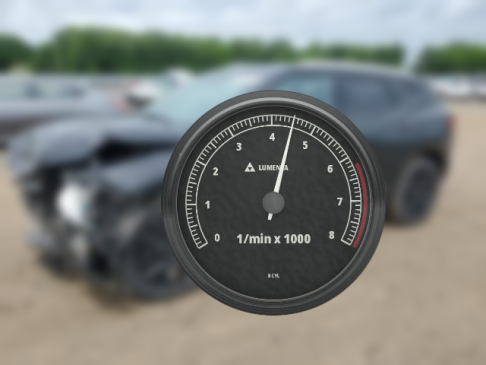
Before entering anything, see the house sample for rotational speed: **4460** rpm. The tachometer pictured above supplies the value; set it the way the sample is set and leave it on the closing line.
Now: **4500** rpm
